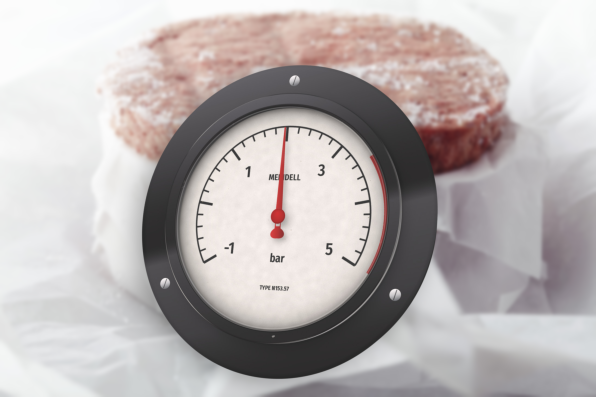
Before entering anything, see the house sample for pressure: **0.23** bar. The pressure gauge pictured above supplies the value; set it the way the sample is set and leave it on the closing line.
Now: **2** bar
